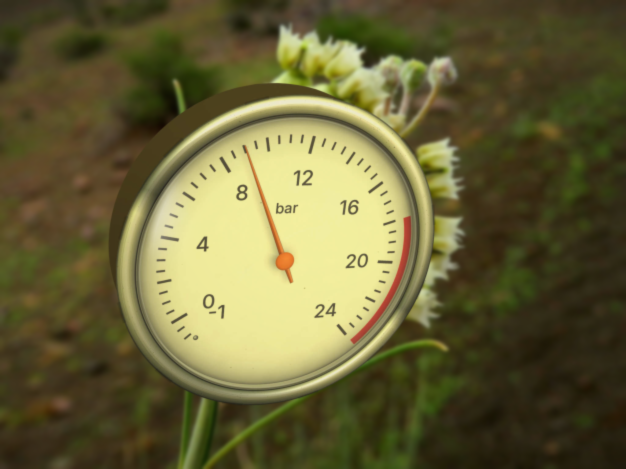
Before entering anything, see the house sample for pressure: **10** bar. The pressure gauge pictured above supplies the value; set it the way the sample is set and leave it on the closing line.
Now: **9** bar
